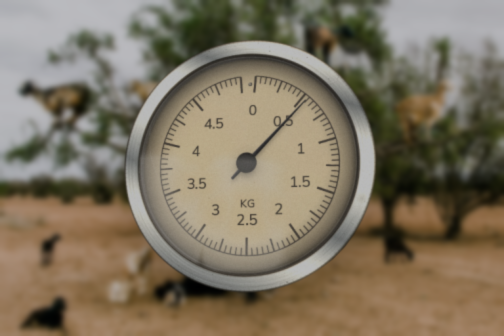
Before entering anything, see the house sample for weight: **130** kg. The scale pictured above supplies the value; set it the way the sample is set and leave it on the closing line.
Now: **0.55** kg
